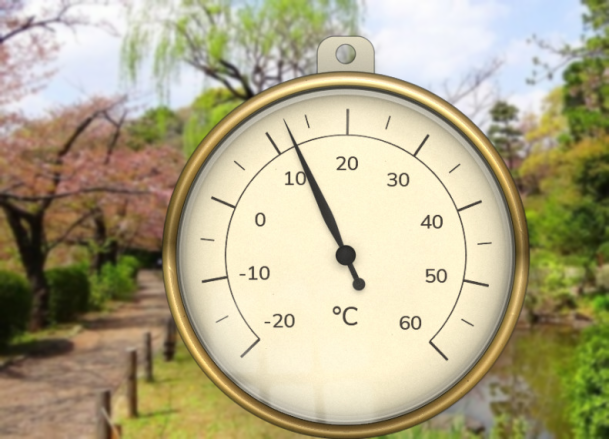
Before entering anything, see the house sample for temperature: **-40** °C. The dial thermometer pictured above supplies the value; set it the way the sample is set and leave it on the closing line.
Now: **12.5** °C
